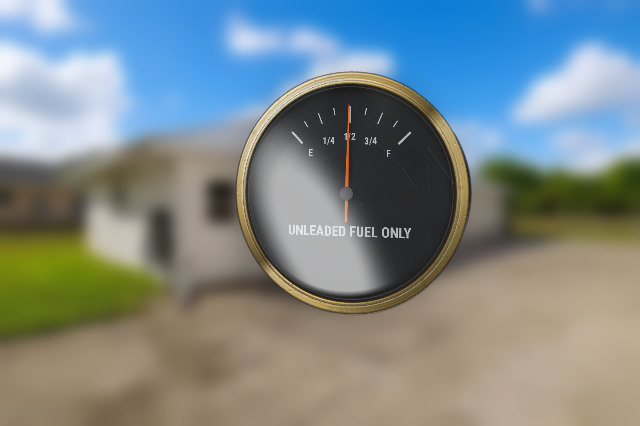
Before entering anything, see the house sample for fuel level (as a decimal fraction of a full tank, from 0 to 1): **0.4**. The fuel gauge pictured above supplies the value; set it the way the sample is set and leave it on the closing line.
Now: **0.5**
